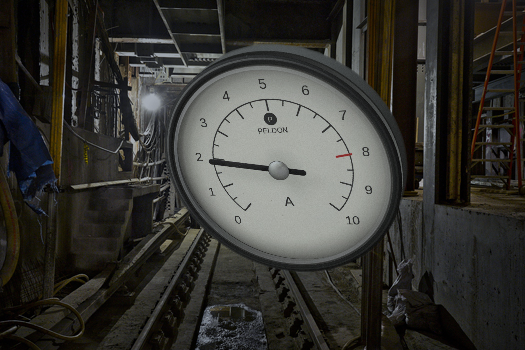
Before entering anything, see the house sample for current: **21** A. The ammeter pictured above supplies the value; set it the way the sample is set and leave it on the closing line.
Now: **2** A
